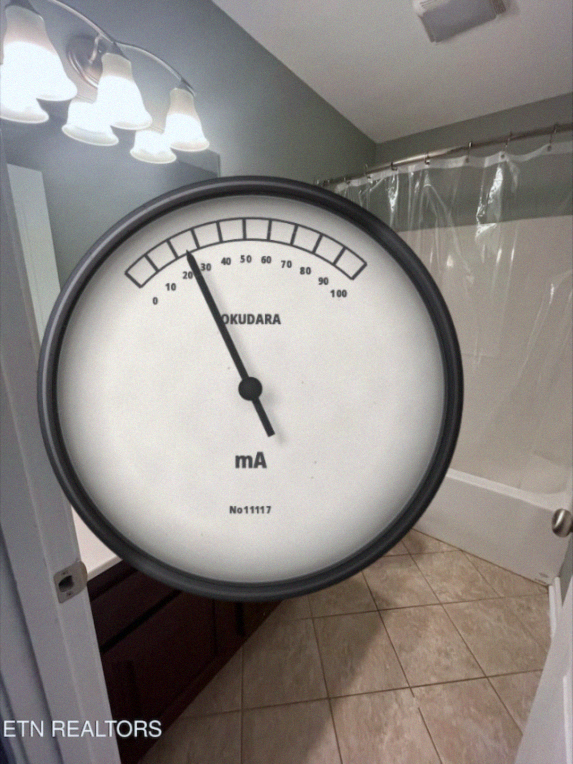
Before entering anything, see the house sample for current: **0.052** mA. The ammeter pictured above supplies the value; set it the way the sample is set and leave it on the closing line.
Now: **25** mA
